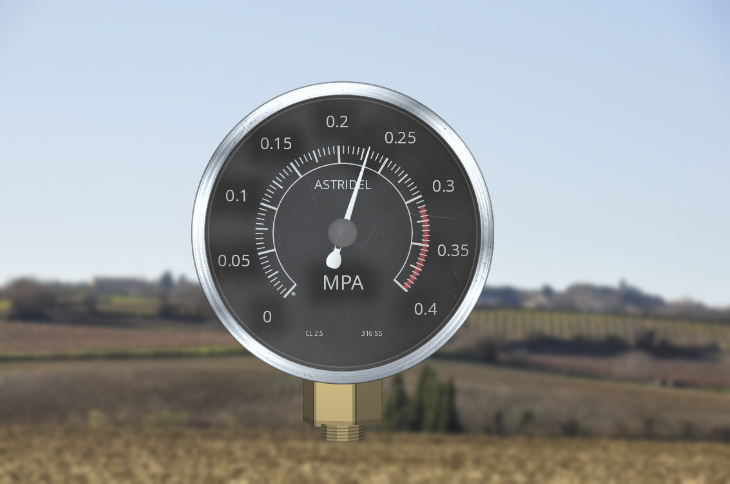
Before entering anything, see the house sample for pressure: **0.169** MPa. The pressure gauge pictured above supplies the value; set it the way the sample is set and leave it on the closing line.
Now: **0.23** MPa
